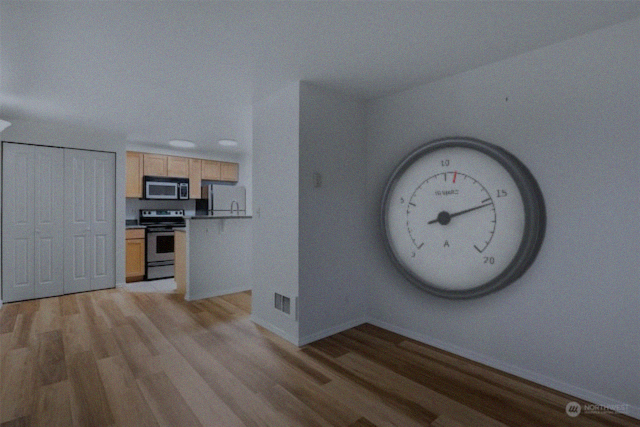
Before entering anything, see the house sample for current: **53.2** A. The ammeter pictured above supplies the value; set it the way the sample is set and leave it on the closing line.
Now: **15.5** A
